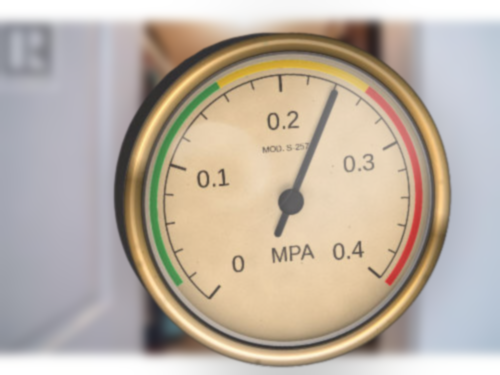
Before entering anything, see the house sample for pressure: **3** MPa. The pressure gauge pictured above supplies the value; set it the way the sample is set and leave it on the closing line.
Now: **0.24** MPa
